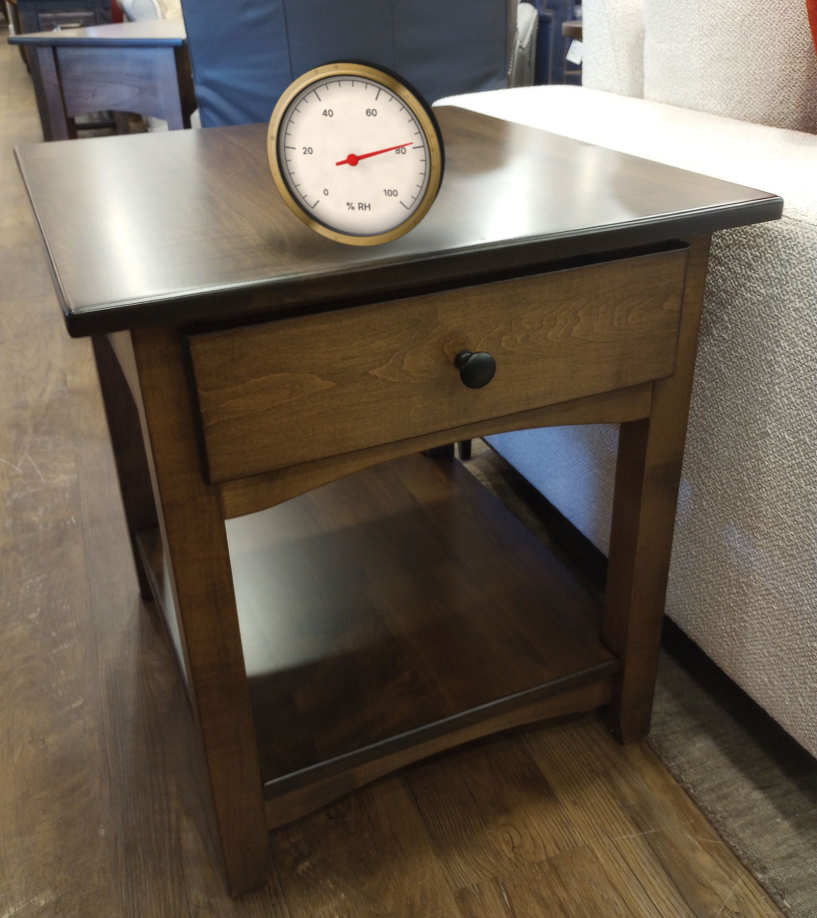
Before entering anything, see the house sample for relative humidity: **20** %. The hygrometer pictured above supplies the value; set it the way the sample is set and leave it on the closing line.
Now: **78** %
